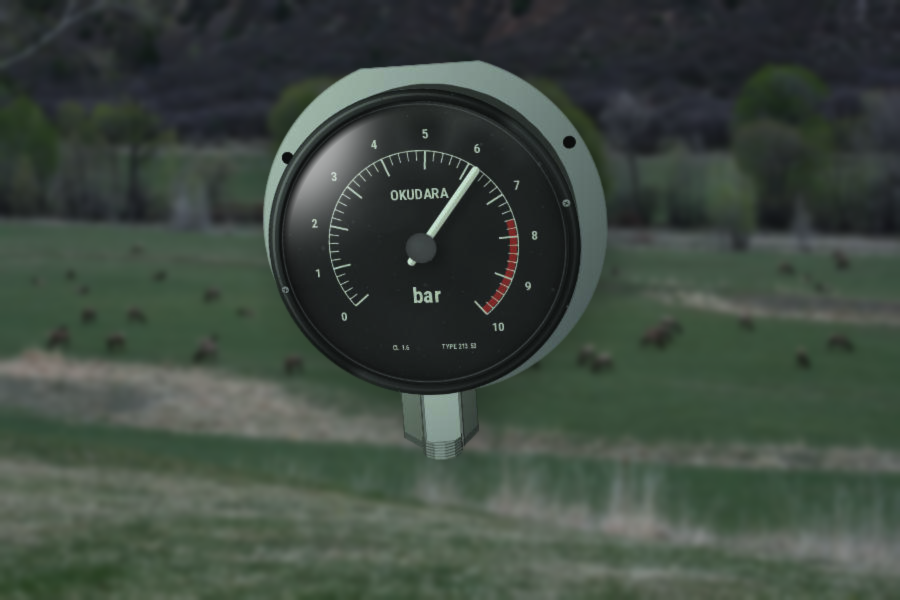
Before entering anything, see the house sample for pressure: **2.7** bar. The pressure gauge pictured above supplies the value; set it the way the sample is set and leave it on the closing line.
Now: **6.2** bar
